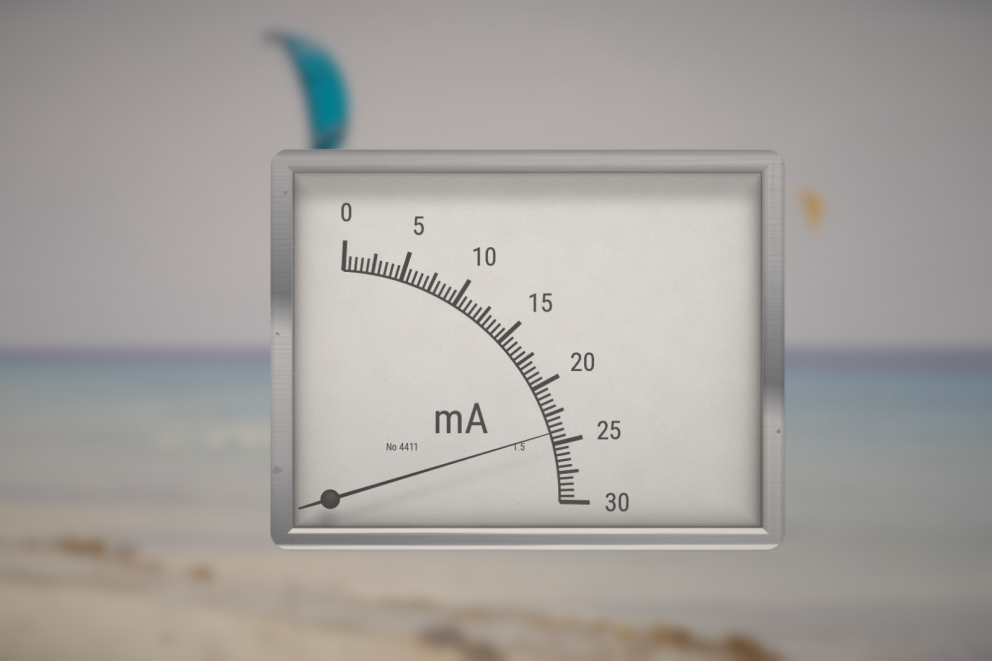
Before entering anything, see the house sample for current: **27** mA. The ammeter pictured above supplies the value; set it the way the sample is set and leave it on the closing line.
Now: **24** mA
